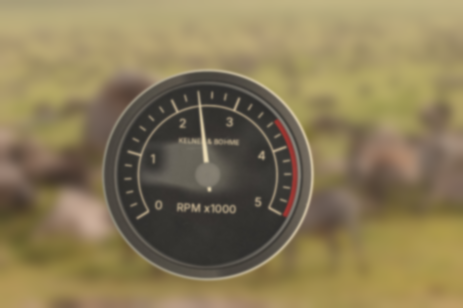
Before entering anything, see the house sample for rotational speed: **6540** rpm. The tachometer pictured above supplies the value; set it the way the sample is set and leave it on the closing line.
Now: **2400** rpm
